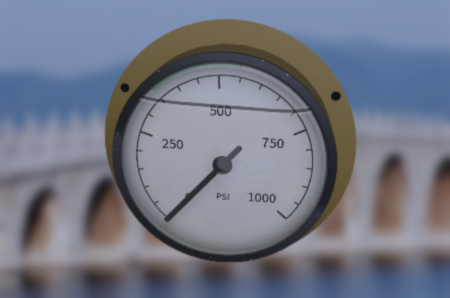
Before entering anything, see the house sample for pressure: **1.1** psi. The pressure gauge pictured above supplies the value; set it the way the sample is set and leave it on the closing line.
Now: **0** psi
